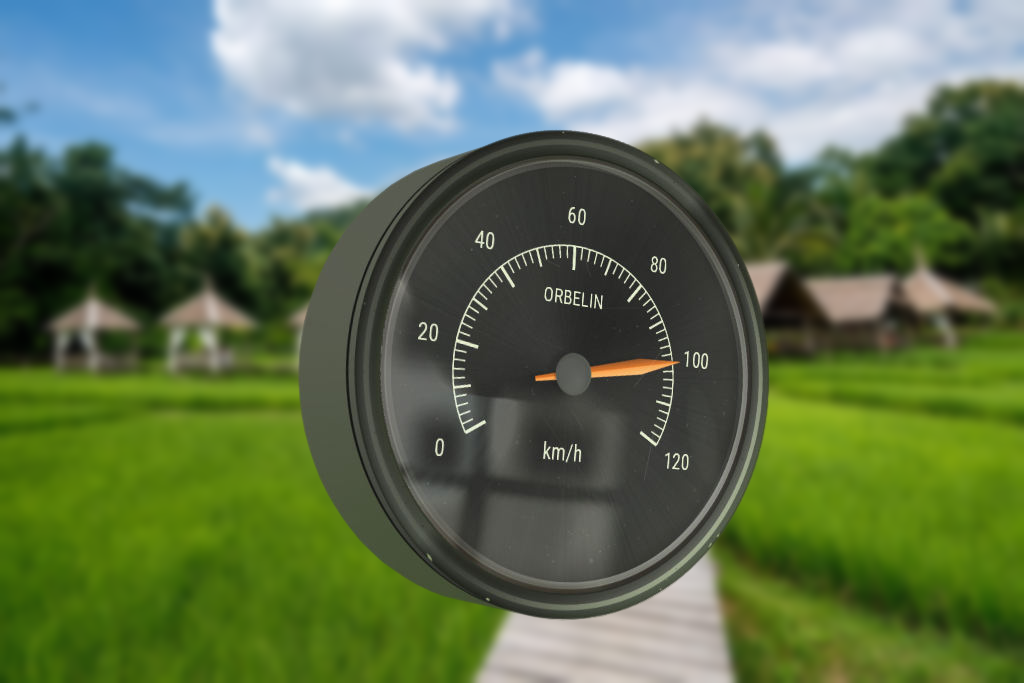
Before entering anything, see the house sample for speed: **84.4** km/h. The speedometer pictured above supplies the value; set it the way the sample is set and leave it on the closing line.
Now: **100** km/h
